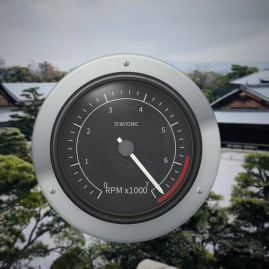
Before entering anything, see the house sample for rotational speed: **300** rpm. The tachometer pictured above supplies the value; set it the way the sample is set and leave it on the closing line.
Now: **6800** rpm
